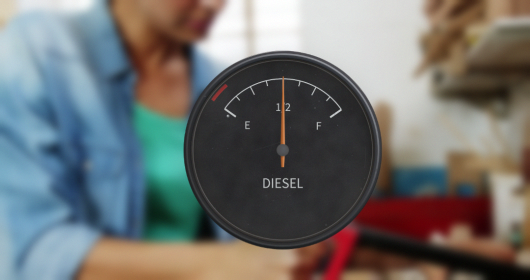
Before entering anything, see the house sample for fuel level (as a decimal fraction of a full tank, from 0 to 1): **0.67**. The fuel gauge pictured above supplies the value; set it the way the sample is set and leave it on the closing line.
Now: **0.5**
